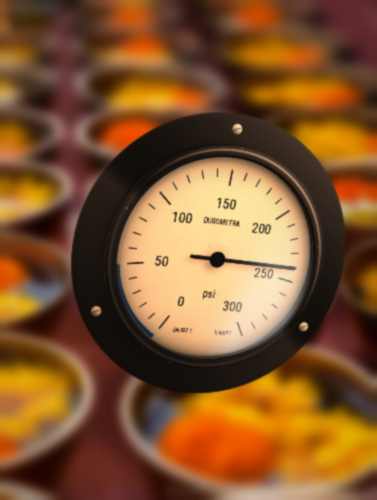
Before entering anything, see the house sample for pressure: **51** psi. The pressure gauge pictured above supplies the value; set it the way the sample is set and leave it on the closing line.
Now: **240** psi
